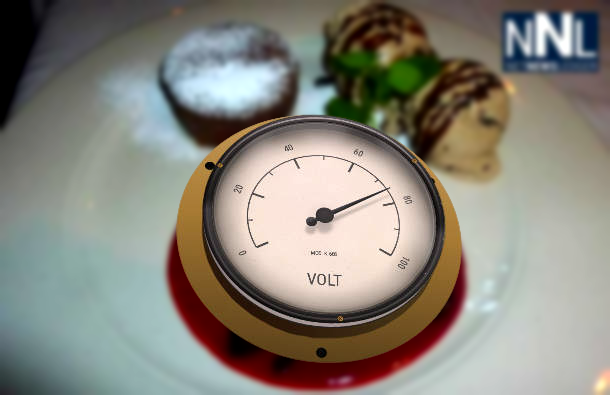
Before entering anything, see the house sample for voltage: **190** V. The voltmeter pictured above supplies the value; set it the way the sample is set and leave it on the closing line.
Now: **75** V
